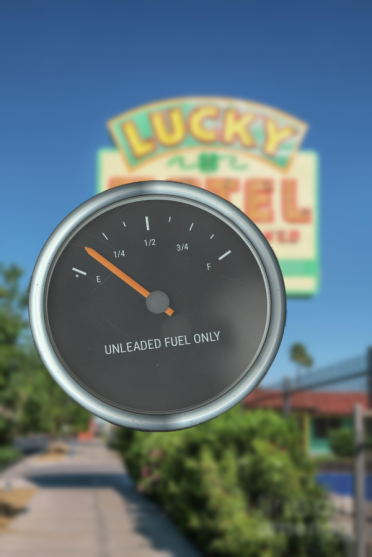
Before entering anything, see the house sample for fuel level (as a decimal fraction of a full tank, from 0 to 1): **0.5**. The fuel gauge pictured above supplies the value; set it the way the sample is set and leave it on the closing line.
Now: **0.125**
